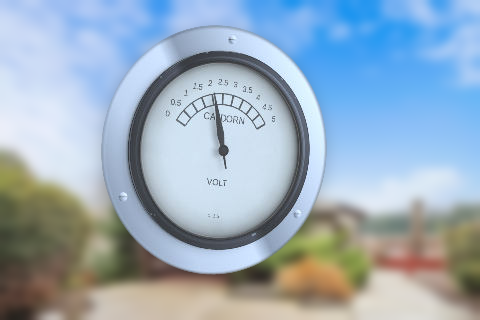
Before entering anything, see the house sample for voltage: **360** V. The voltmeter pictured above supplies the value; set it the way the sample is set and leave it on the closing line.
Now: **2** V
